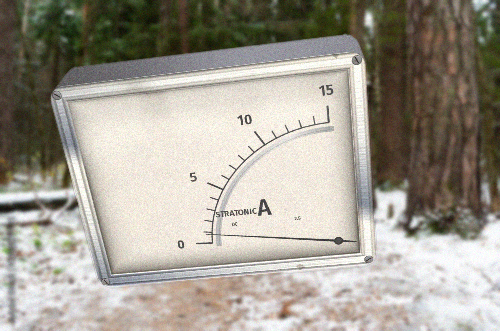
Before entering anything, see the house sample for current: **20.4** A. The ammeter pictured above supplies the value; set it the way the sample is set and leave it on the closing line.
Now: **1** A
